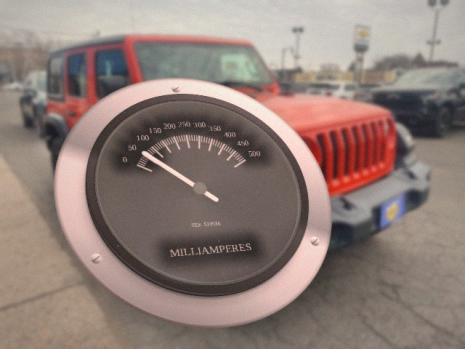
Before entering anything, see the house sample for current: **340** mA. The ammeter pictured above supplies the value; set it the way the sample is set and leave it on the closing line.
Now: **50** mA
